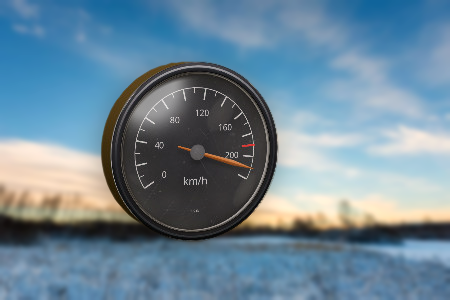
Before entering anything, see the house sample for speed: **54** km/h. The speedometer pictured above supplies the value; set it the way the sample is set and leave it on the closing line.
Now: **210** km/h
